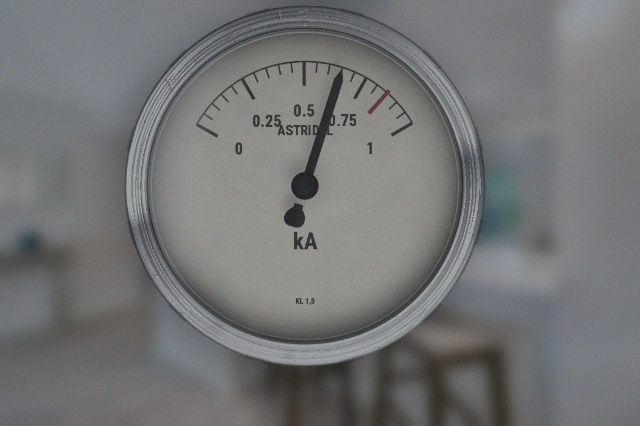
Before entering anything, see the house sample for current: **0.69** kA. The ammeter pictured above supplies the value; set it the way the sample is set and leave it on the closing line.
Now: **0.65** kA
